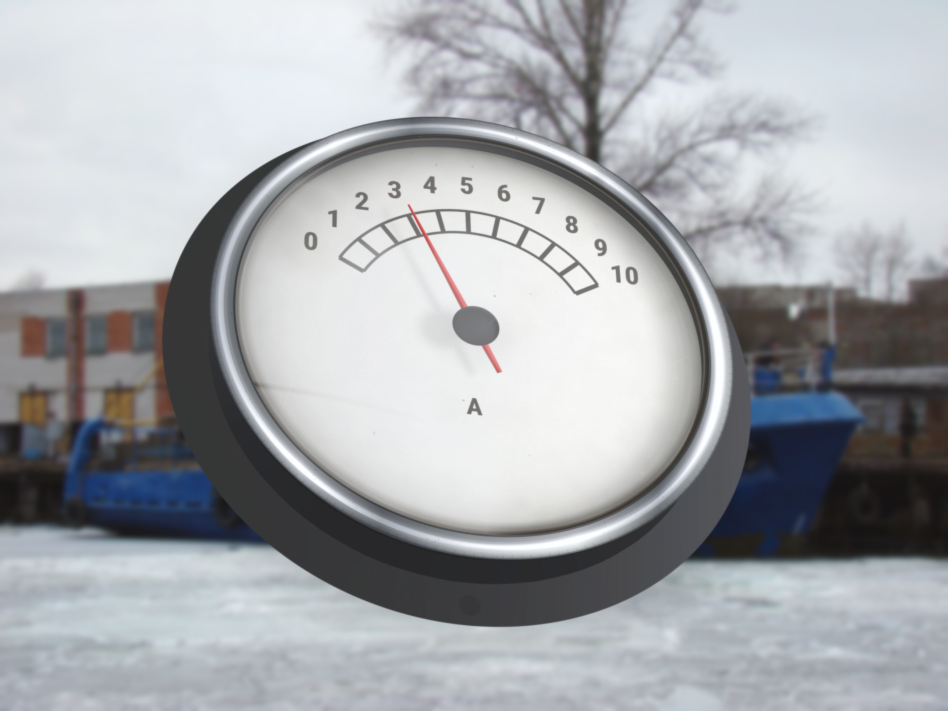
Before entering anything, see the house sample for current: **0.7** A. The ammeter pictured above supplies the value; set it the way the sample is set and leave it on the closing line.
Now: **3** A
